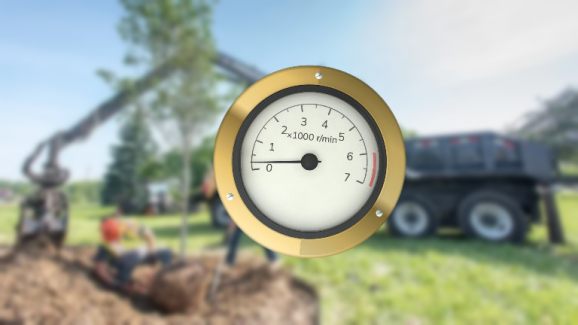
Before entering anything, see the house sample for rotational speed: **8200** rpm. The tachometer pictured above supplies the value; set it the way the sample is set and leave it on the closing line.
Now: **250** rpm
